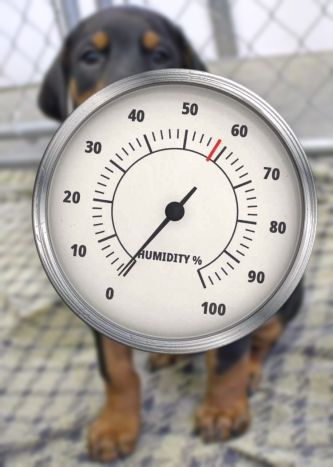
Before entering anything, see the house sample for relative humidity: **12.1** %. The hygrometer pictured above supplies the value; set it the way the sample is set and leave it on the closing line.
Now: **1** %
